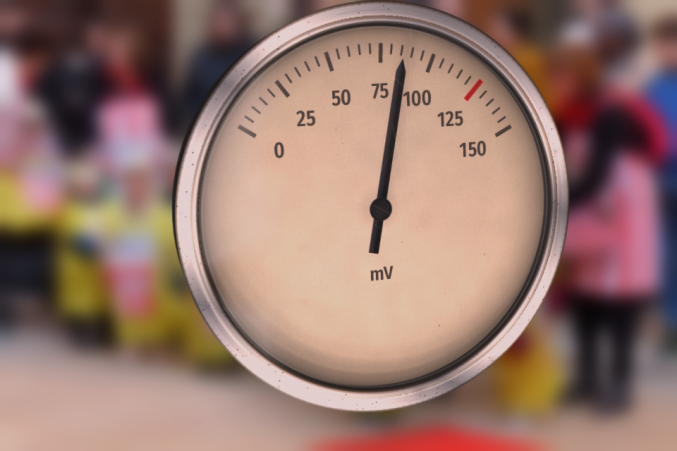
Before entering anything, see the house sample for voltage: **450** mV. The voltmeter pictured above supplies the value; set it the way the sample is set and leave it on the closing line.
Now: **85** mV
